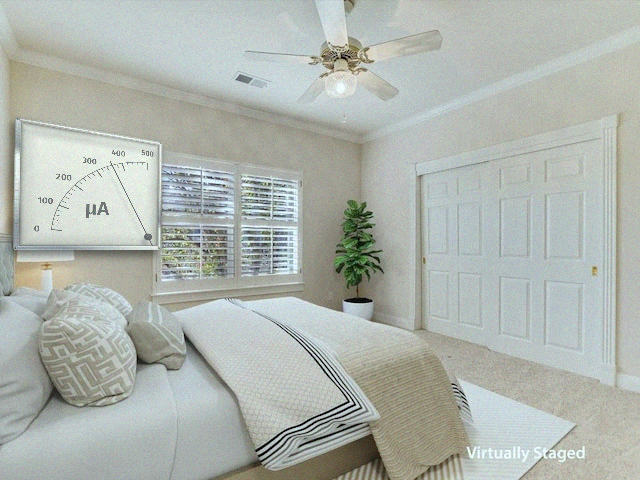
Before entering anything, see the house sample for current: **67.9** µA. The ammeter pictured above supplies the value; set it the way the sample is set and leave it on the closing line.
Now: **360** µA
